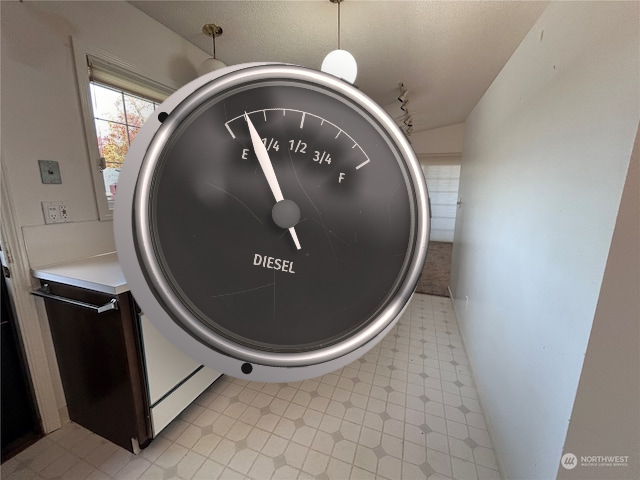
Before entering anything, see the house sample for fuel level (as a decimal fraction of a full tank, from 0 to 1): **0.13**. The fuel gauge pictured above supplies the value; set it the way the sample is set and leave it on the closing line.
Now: **0.125**
